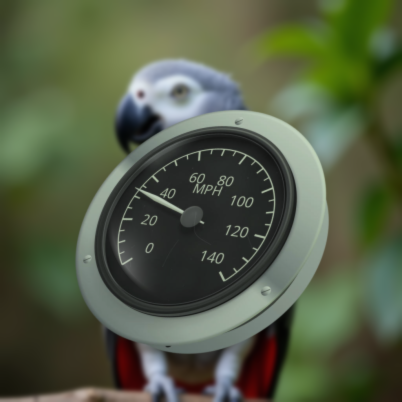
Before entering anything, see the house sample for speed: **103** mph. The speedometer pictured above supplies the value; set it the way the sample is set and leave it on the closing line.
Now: **32.5** mph
